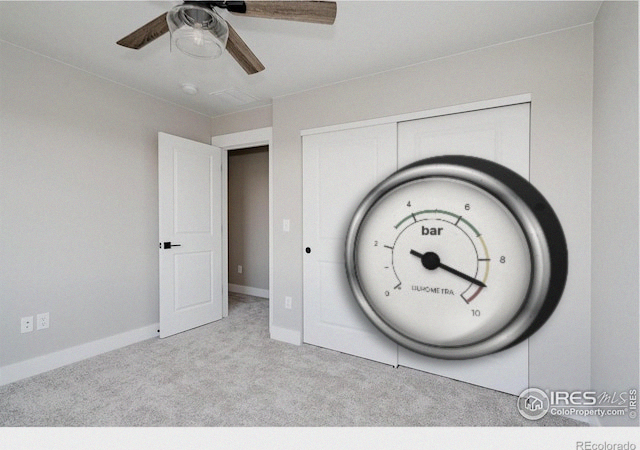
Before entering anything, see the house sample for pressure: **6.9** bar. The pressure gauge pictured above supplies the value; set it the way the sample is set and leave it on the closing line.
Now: **9** bar
